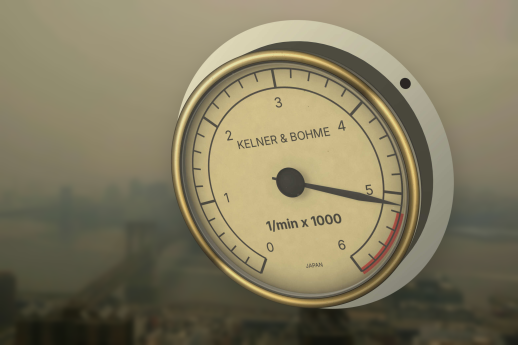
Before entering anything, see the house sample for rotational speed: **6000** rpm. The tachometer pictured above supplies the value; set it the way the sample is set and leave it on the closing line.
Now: **5100** rpm
